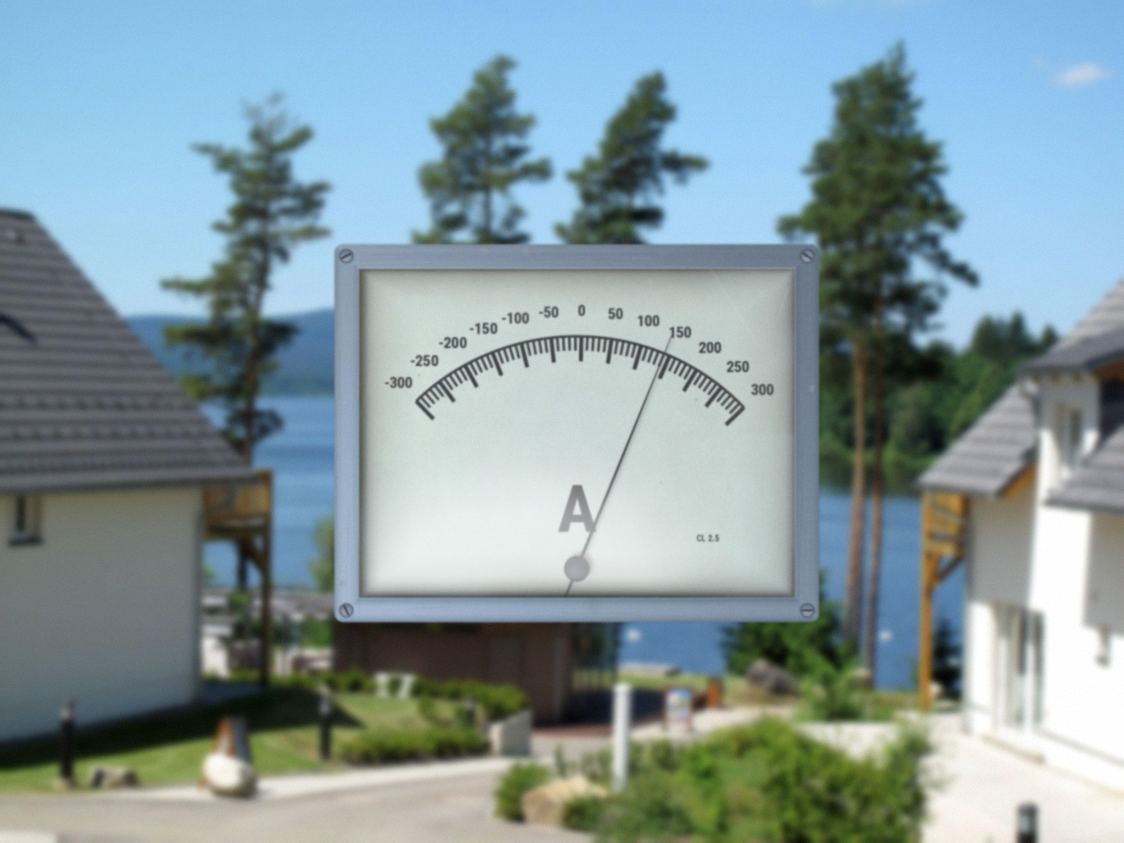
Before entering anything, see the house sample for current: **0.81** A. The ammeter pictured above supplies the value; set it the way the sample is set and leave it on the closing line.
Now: **140** A
